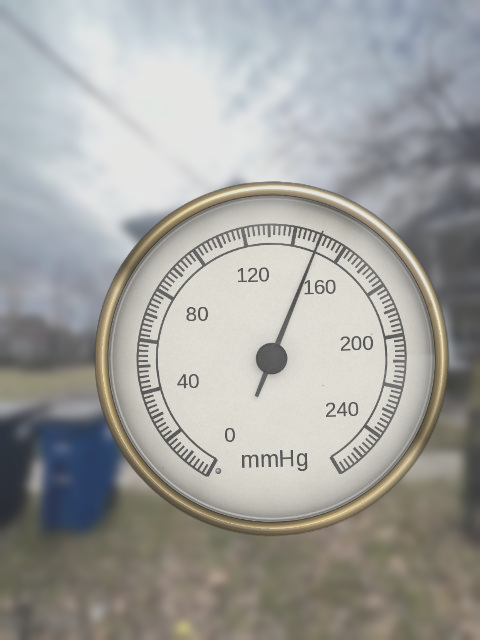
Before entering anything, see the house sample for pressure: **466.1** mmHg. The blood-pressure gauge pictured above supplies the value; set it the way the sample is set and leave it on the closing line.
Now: **150** mmHg
